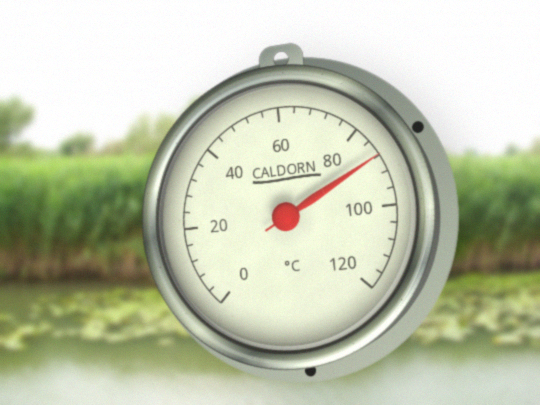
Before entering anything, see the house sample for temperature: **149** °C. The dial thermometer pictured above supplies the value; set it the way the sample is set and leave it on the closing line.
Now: **88** °C
